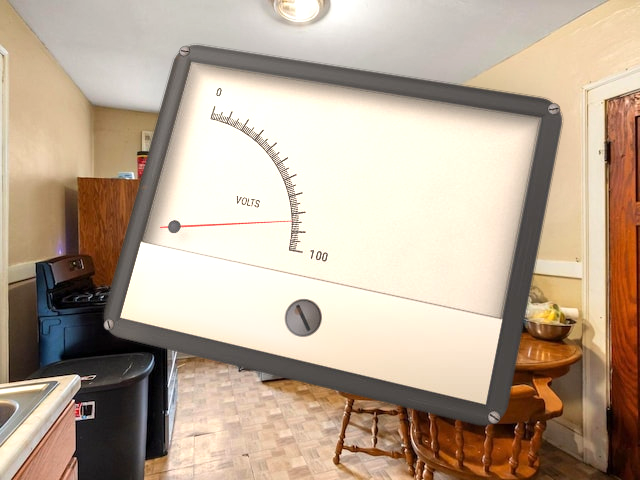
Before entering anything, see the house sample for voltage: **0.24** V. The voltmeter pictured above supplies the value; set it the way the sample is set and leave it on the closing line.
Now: **85** V
